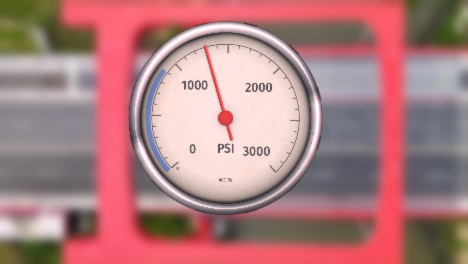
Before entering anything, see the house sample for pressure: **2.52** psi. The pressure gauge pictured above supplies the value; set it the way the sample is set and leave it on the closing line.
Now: **1300** psi
